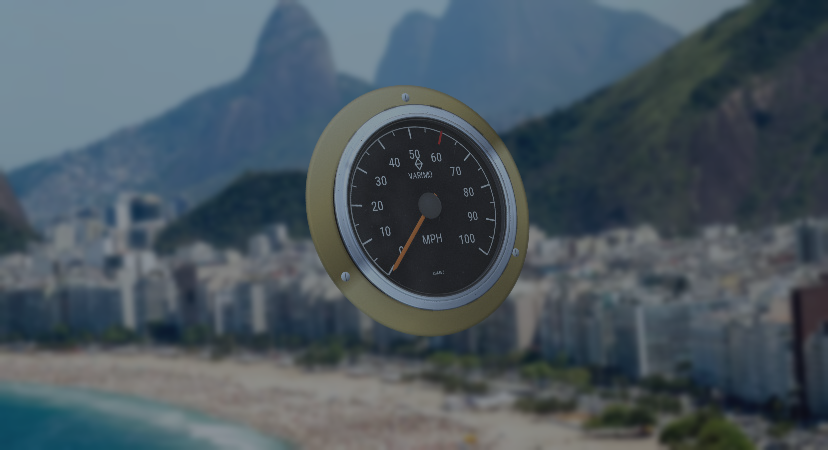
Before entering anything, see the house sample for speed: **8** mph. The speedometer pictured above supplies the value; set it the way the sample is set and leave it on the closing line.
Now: **0** mph
